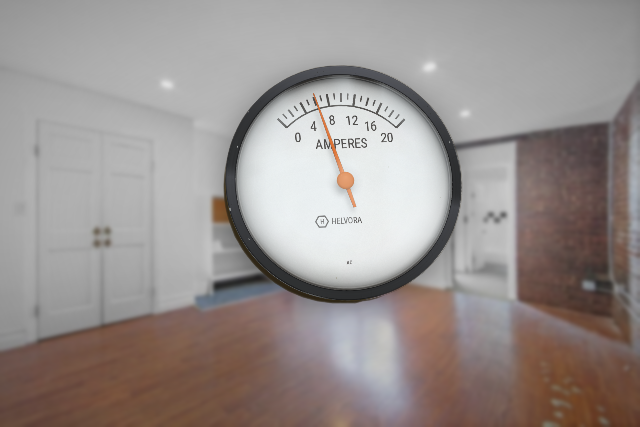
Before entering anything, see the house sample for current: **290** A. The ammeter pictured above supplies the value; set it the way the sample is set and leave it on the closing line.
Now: **6** A
